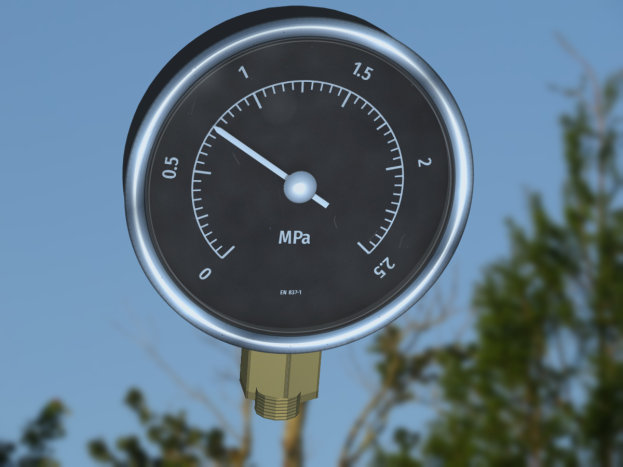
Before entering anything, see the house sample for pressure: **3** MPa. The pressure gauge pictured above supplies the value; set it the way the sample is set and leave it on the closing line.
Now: **0.75** MPa
